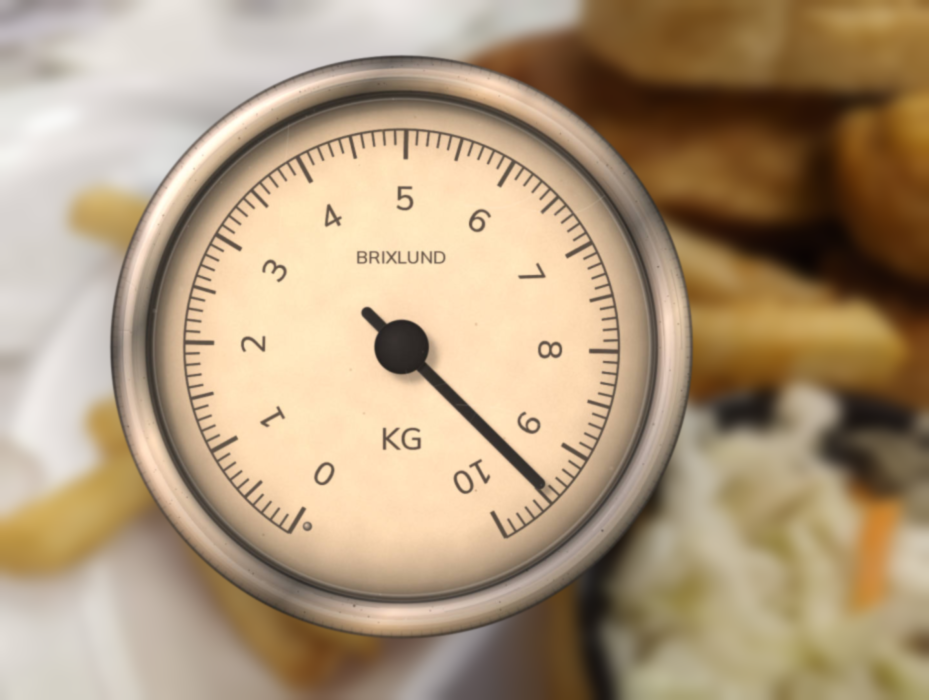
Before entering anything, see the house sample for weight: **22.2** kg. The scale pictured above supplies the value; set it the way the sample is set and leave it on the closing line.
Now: **9.45** kg
